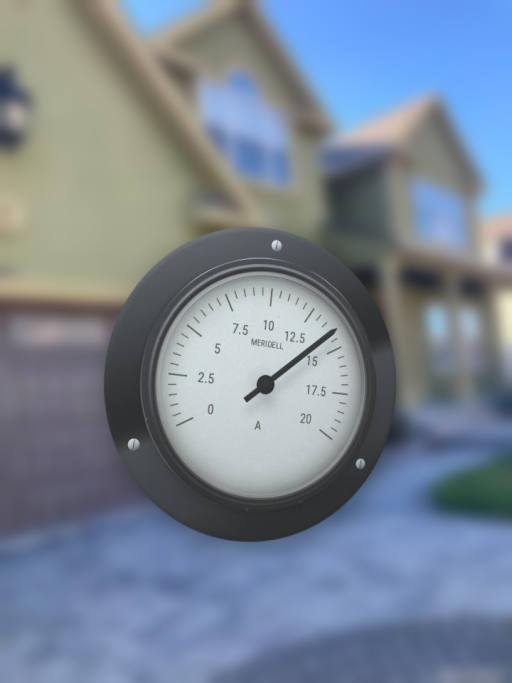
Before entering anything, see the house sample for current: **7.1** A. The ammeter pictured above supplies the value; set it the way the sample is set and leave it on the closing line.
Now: **14** A
